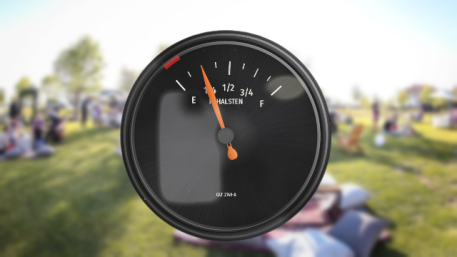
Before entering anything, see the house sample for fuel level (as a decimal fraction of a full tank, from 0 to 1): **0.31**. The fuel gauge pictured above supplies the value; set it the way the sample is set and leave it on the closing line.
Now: **0.25**
